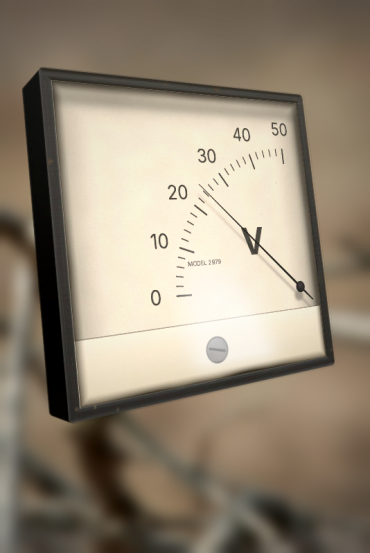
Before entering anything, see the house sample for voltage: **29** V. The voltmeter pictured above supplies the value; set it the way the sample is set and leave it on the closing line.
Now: **24** V
